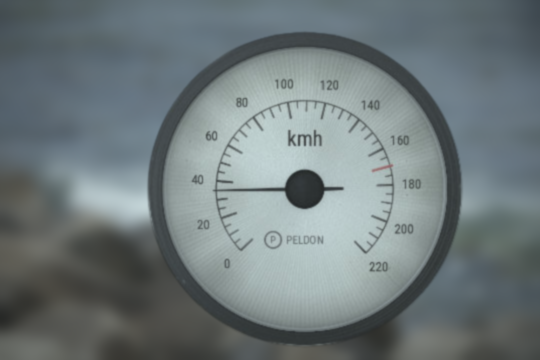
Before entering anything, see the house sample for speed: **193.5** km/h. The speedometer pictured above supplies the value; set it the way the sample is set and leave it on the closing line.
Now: **35** km/h
